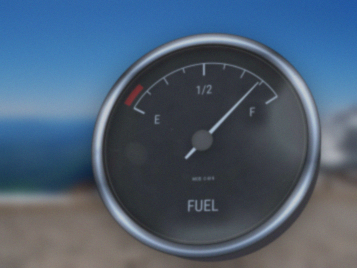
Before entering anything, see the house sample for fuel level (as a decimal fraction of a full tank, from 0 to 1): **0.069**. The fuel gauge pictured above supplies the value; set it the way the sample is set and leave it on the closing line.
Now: **0.875**
